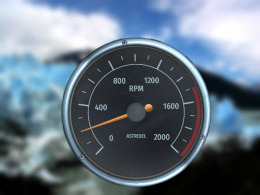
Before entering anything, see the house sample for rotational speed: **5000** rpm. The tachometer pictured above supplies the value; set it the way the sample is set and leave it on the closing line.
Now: **200** rpm
